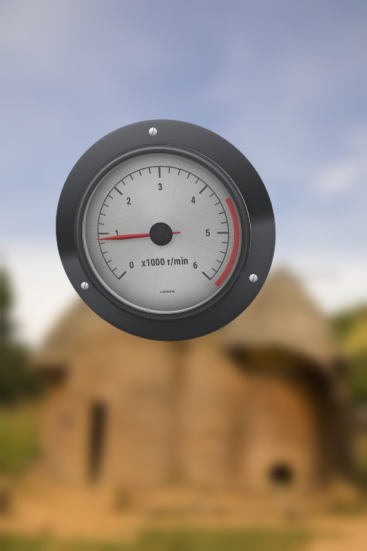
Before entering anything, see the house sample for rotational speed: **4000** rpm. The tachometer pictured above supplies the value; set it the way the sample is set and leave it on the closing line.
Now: **900** rpm
